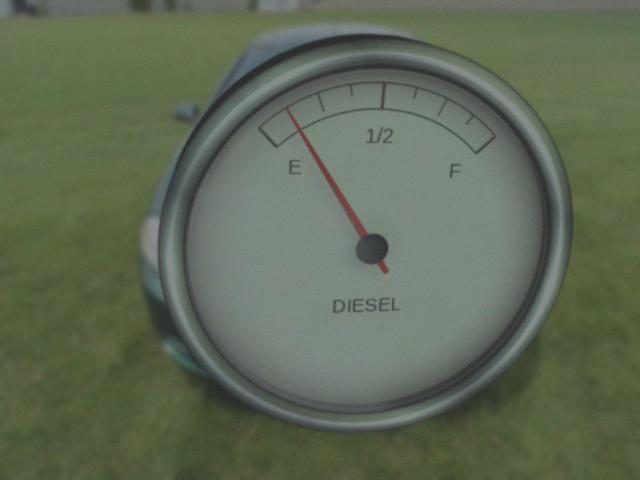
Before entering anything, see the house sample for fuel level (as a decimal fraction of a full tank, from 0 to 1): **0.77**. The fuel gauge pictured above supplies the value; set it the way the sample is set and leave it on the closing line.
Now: **0.125**
